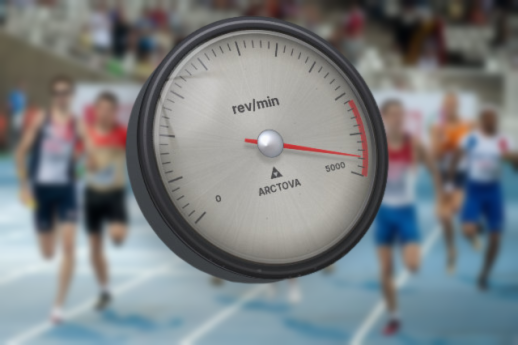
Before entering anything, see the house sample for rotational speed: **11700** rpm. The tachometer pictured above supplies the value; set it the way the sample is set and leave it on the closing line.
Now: **4800** rpm
